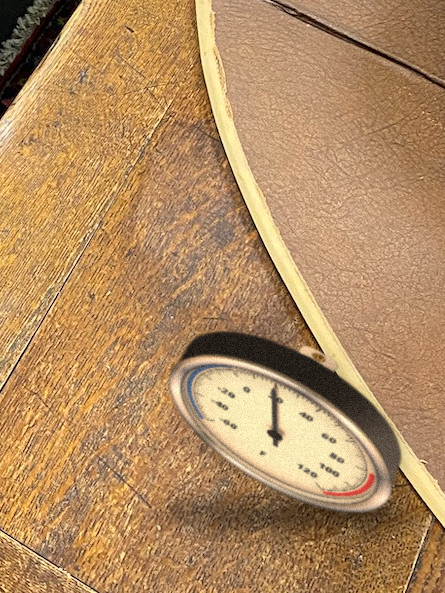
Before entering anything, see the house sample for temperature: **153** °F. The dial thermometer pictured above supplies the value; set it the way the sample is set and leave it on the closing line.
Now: **20** °F
